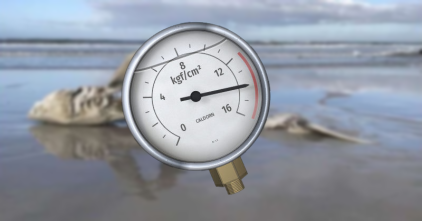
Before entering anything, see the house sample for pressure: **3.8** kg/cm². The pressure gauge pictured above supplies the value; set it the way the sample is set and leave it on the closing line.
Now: **14** kg/cm²
